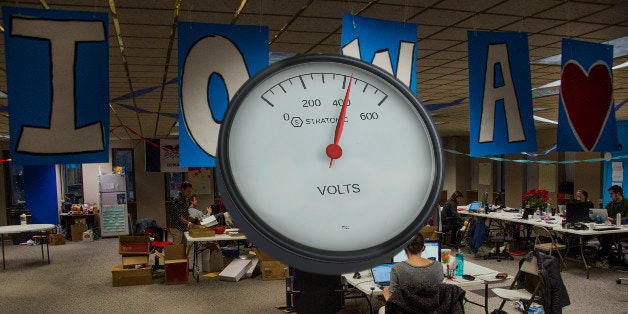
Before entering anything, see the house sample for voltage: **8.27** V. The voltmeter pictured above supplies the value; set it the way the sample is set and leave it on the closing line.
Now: **425** V
